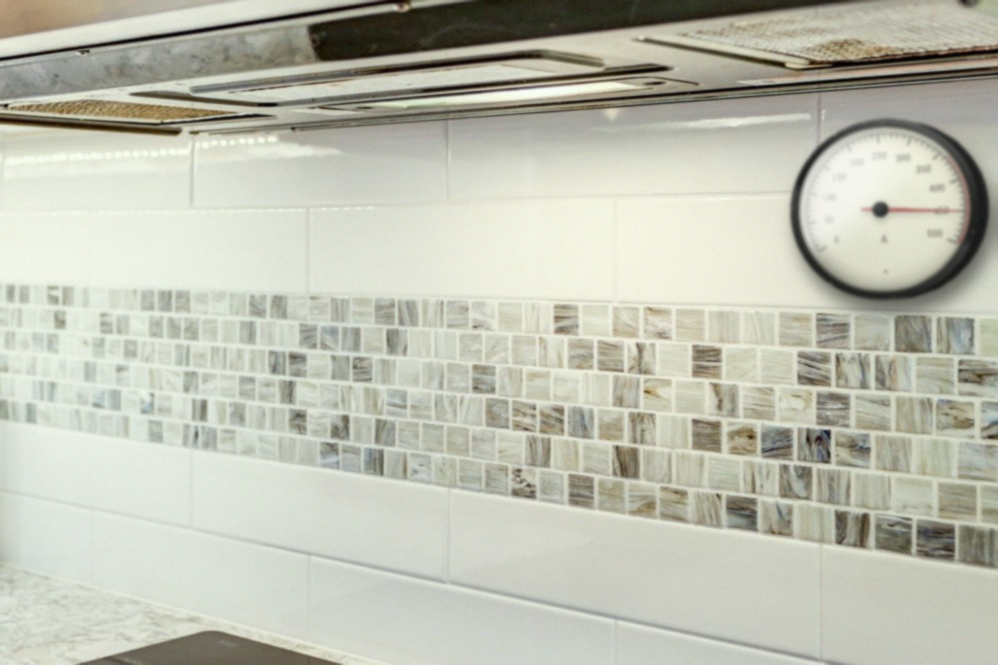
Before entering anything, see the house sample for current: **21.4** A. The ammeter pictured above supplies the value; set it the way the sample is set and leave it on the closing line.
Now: **450** A
